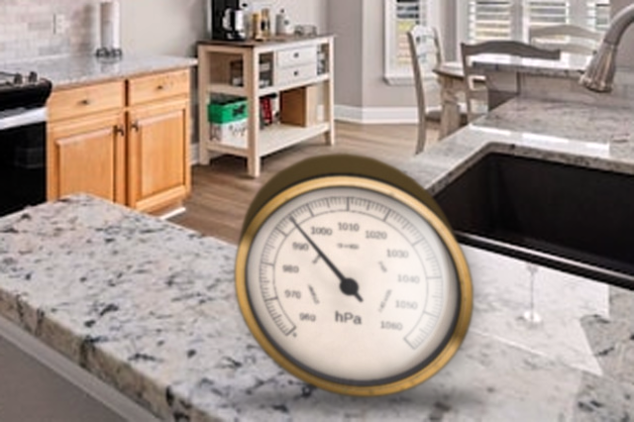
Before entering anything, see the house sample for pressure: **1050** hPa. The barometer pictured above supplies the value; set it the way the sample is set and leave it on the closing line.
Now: **995** hPa
